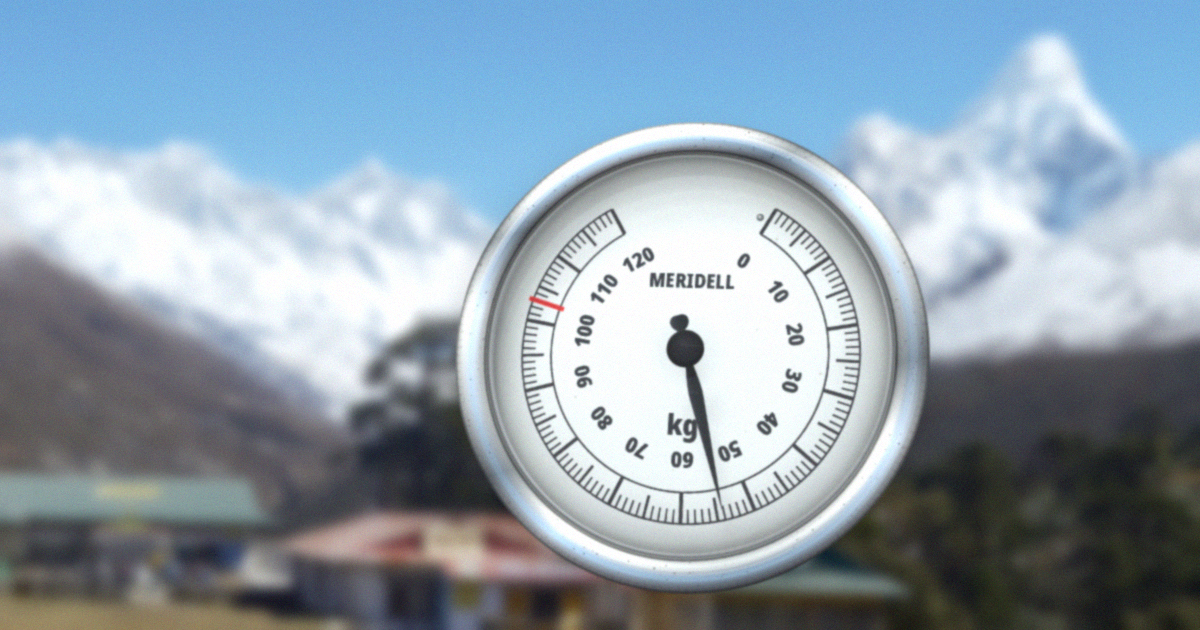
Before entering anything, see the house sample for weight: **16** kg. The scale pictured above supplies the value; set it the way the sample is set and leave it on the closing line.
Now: **54** kg
